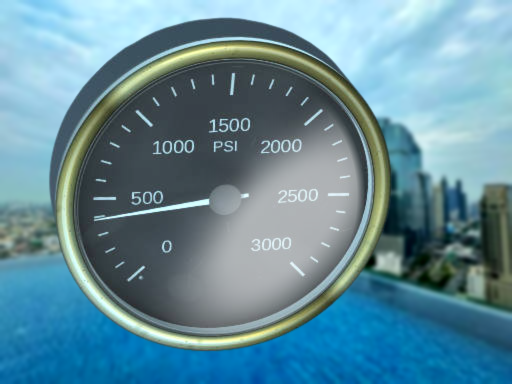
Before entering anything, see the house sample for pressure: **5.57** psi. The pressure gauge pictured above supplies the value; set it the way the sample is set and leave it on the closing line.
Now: **400** psi
